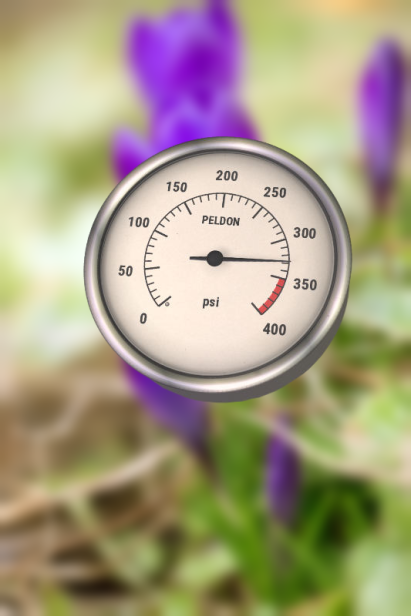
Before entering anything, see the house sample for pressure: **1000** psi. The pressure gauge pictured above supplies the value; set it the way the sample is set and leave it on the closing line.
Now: **330** psi
